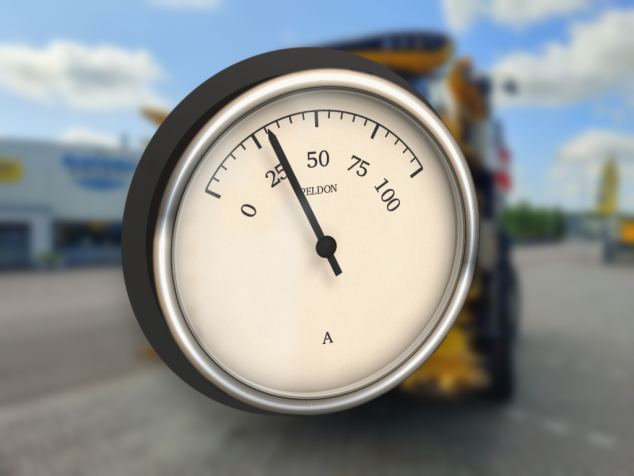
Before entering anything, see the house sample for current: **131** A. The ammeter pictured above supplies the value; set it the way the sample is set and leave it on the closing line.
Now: **30** A
